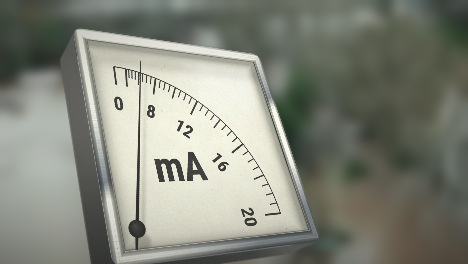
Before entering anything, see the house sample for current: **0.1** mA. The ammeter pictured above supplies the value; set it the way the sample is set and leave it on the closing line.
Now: **6** mA
